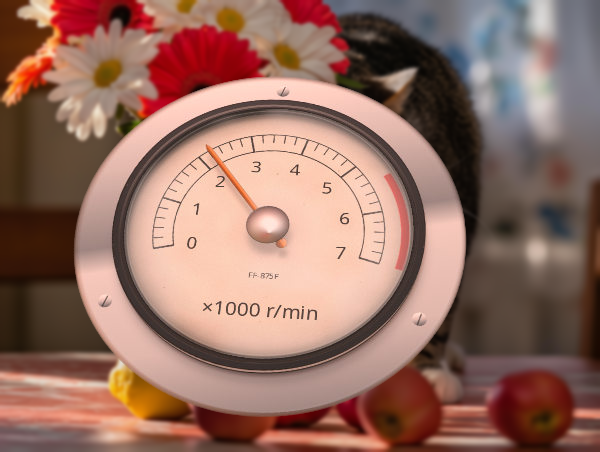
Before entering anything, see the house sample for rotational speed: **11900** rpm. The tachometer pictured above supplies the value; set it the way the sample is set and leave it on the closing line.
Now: **2200** rpm
